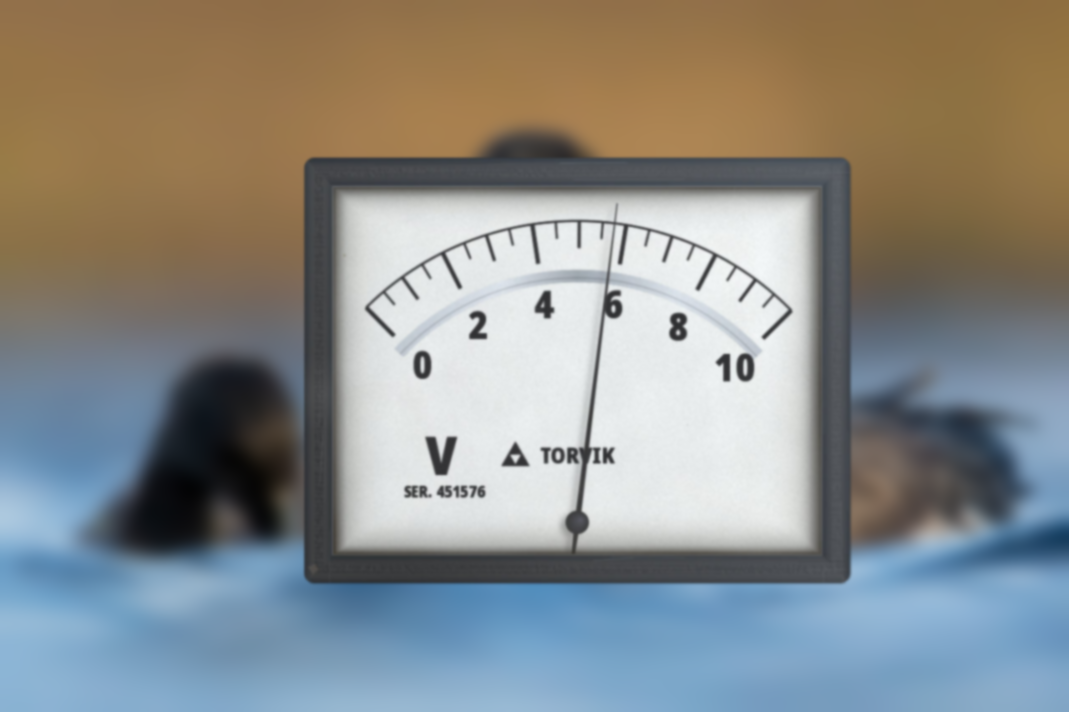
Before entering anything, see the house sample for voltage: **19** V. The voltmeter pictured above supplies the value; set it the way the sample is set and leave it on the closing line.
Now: **5.75** V
